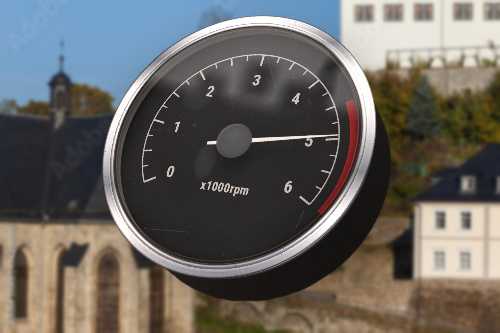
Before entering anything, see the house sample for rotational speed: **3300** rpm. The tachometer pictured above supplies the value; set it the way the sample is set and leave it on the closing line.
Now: **5000** rpm
